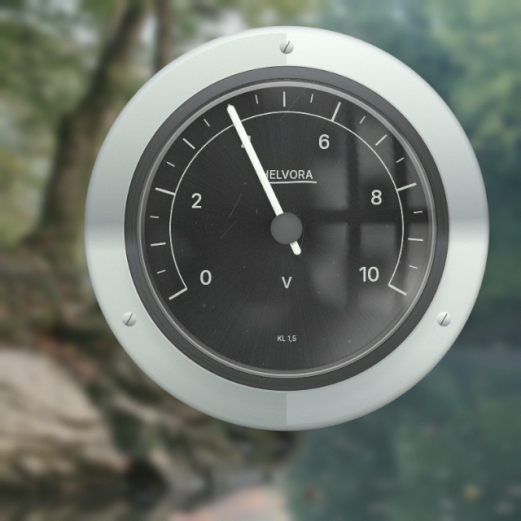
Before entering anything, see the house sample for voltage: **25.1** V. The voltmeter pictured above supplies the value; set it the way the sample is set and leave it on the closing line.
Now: **4** V
